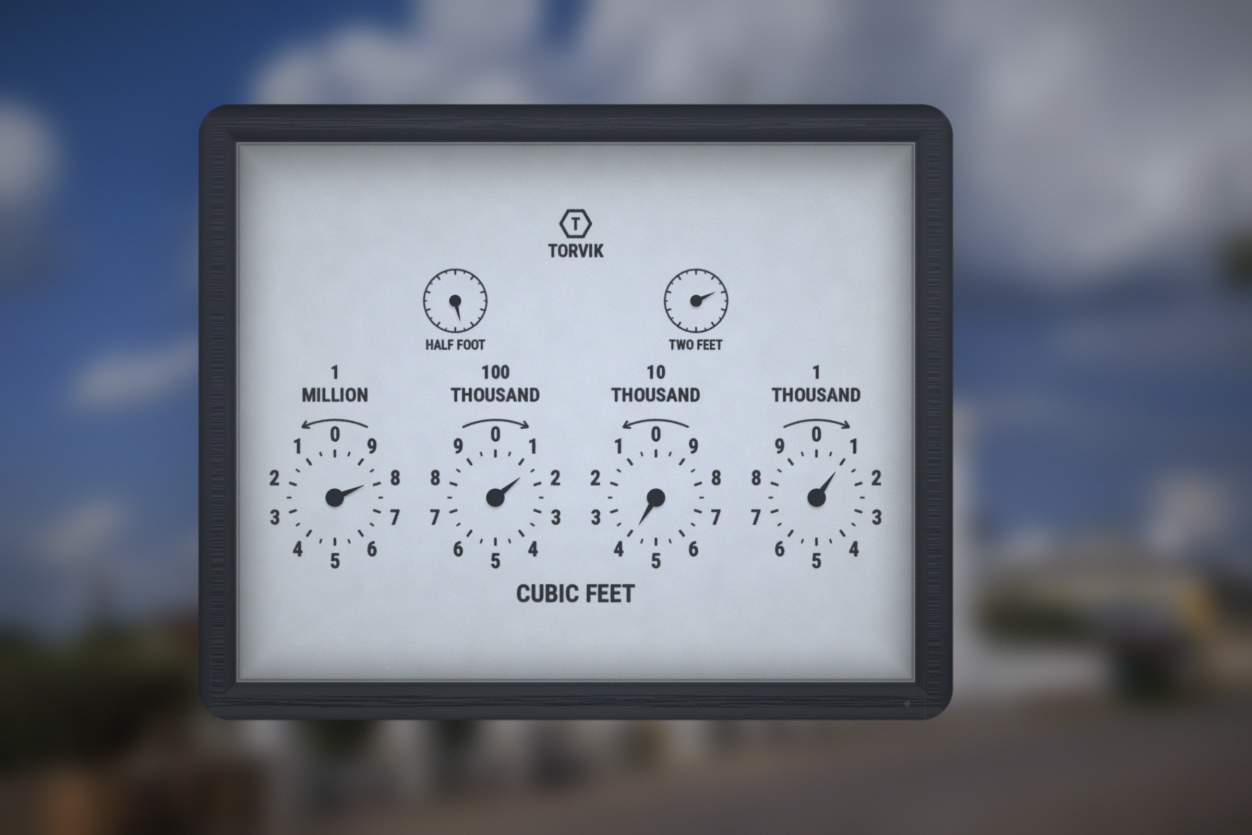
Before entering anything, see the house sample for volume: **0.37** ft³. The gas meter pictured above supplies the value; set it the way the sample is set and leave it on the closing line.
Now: **814100** ft³
